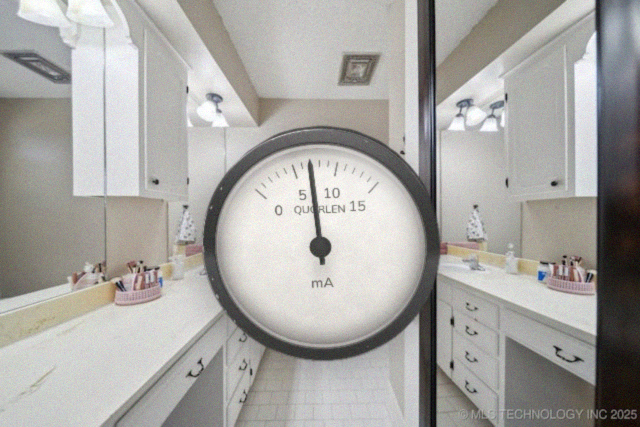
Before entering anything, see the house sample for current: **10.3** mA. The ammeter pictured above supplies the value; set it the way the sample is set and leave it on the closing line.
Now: **7** mA
